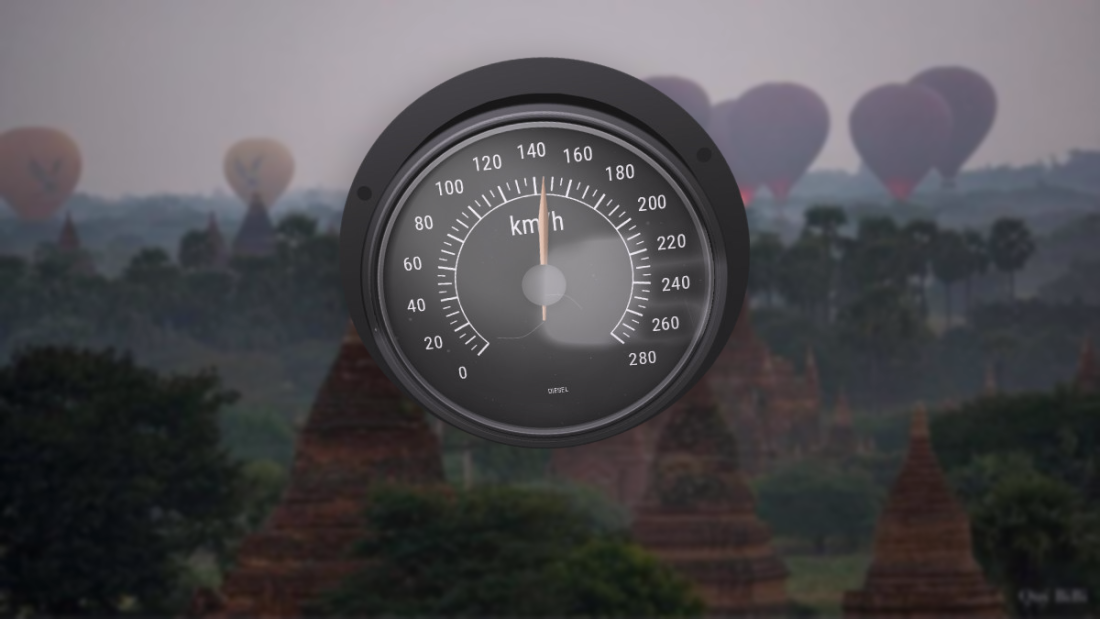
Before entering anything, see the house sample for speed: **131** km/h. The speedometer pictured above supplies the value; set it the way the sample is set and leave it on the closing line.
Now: **145** km/h
